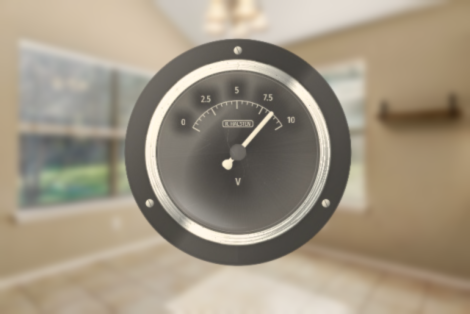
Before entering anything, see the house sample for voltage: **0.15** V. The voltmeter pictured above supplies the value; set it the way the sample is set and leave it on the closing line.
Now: **8.5** V
